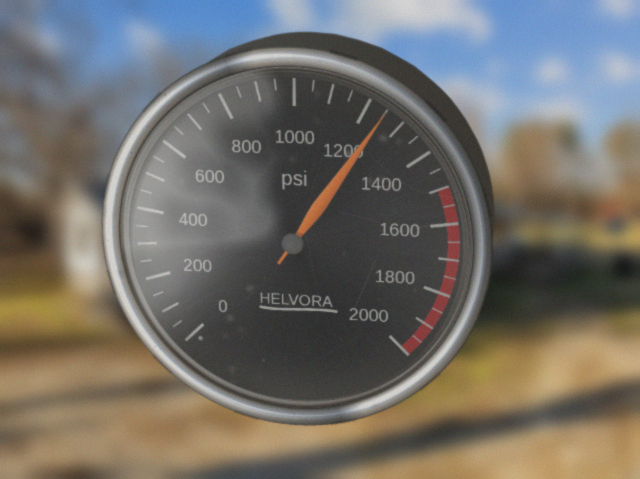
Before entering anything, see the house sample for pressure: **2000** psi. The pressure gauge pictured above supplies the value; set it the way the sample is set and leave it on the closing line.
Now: **1250** psi
